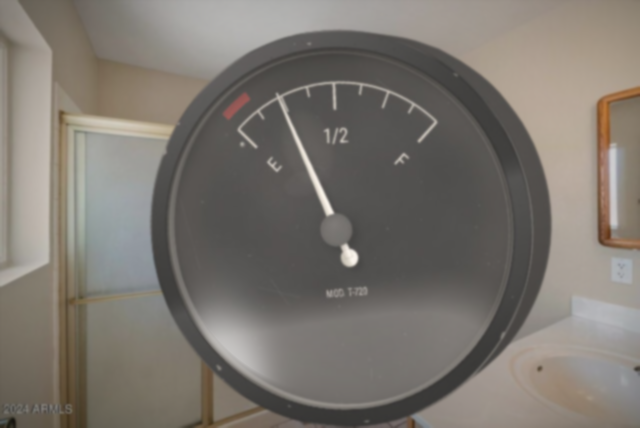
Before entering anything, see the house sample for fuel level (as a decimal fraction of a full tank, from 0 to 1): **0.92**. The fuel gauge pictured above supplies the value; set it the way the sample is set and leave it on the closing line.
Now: **0.25**
